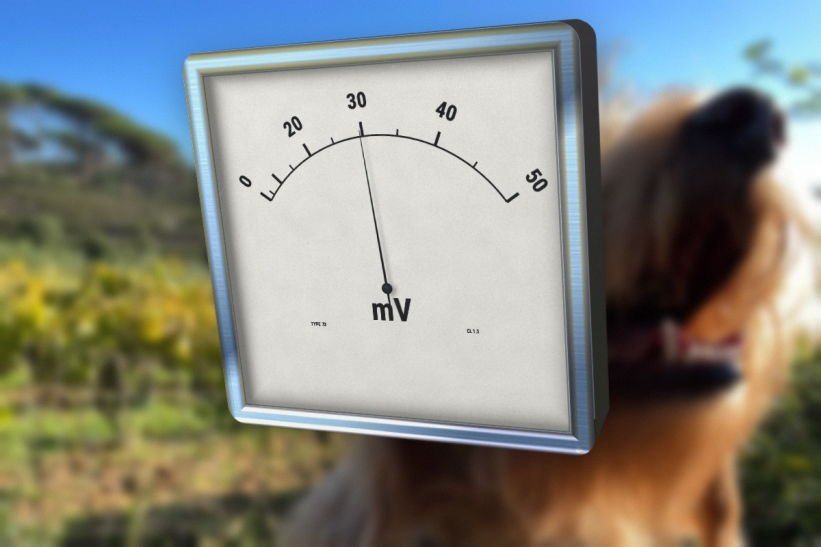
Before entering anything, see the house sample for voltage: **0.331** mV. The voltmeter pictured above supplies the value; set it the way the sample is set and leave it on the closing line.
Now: **30** mV
